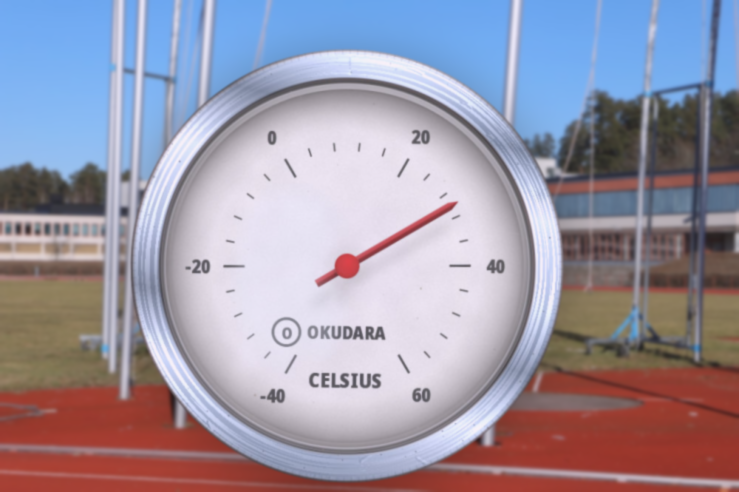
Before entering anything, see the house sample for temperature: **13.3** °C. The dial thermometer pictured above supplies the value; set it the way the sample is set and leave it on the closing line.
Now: **30** °C
